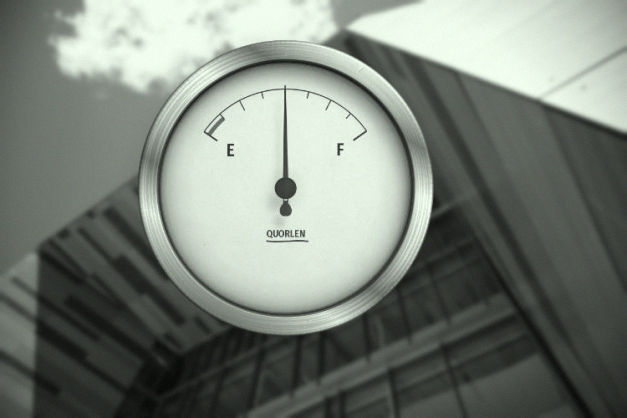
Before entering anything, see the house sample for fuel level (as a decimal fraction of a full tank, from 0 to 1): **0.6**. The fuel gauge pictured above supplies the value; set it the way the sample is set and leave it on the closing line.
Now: **0.5**
